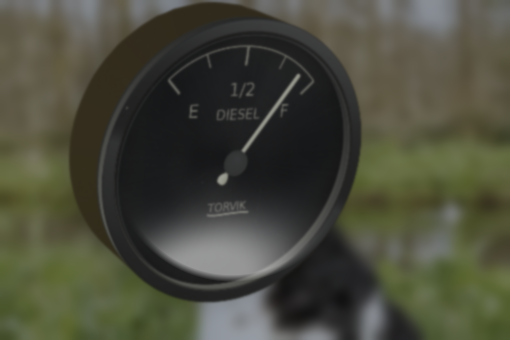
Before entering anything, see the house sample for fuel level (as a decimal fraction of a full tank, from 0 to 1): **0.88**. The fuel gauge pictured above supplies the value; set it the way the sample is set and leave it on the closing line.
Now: **0.875**
